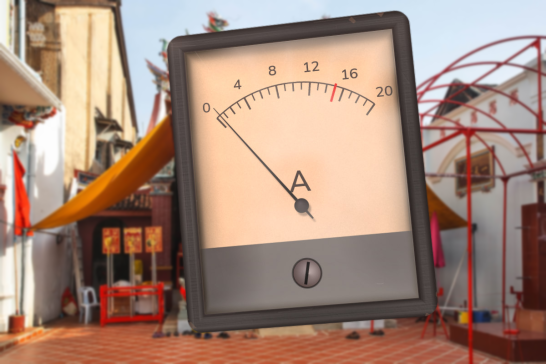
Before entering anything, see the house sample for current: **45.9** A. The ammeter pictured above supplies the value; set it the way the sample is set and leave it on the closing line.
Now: **0.5** A
